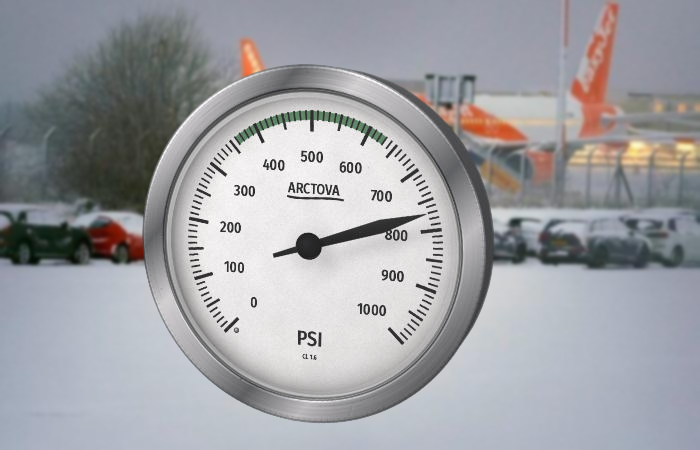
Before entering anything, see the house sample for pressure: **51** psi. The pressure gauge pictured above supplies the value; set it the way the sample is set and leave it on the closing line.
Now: **770** psi
